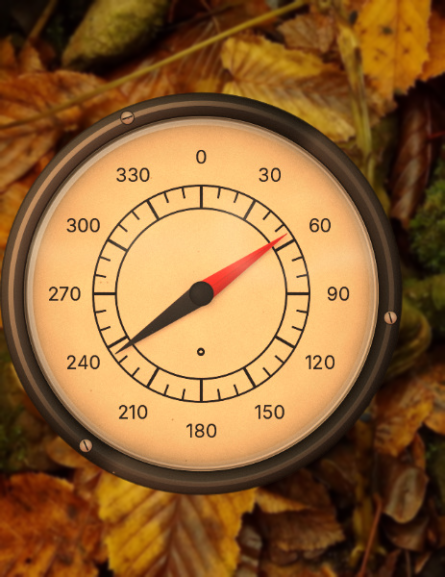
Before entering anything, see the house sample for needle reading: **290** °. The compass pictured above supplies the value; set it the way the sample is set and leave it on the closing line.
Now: **55** °
